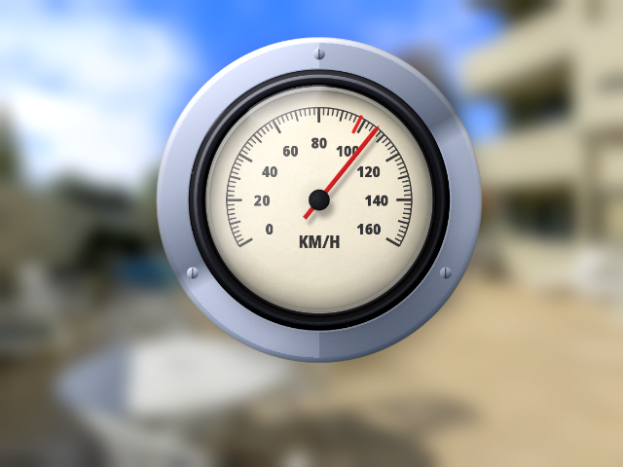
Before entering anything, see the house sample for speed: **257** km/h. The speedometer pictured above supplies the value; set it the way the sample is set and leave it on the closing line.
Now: **106** km/h
